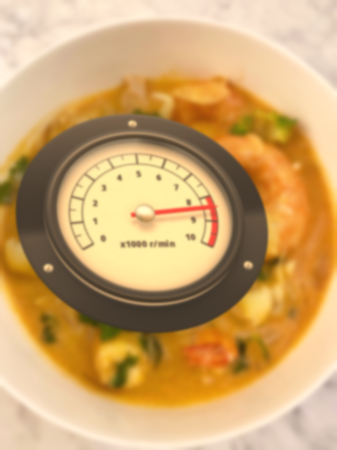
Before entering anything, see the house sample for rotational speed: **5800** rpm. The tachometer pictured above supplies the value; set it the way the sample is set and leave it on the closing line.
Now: **8500** rpm
